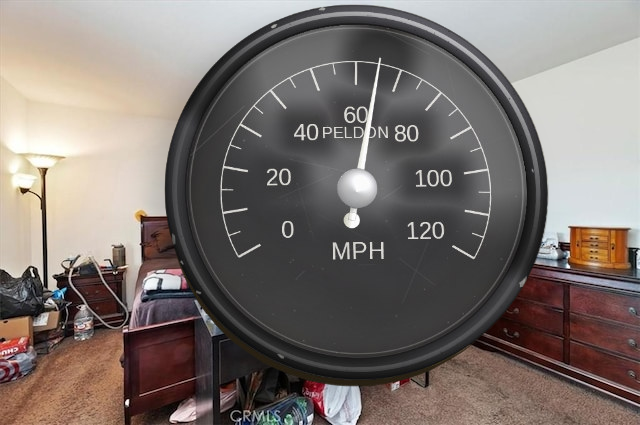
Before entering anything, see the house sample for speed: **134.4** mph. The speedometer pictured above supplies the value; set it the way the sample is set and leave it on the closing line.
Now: **65** mph
